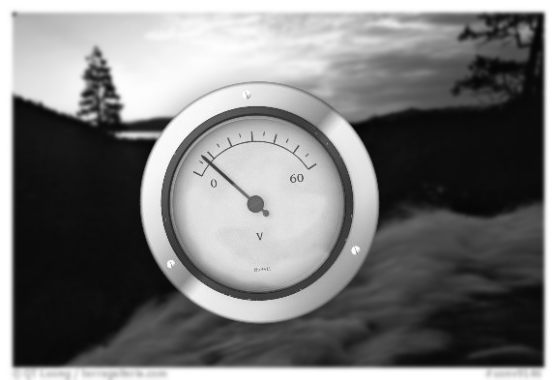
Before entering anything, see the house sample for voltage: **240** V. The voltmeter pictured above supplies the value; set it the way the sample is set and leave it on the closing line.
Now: **7.5** V
